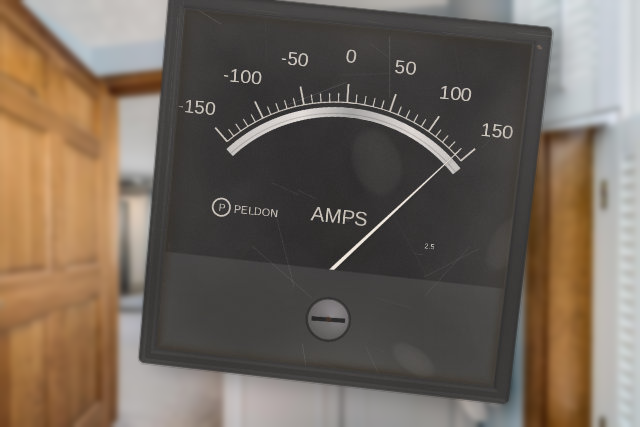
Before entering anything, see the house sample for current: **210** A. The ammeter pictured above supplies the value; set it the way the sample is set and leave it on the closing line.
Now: **140** A
